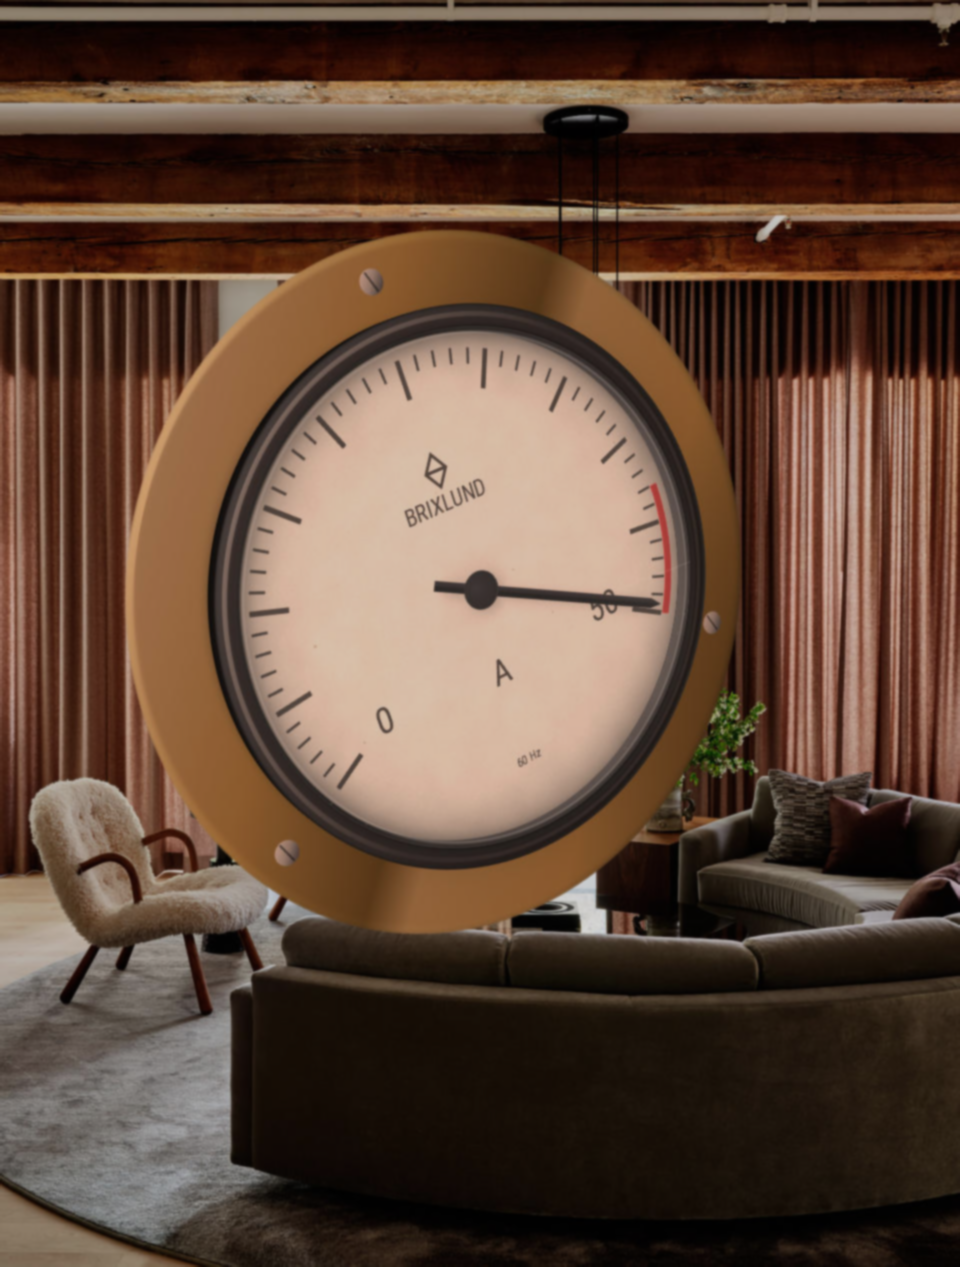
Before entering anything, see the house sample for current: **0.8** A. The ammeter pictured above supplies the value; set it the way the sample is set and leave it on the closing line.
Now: **49.5** A
